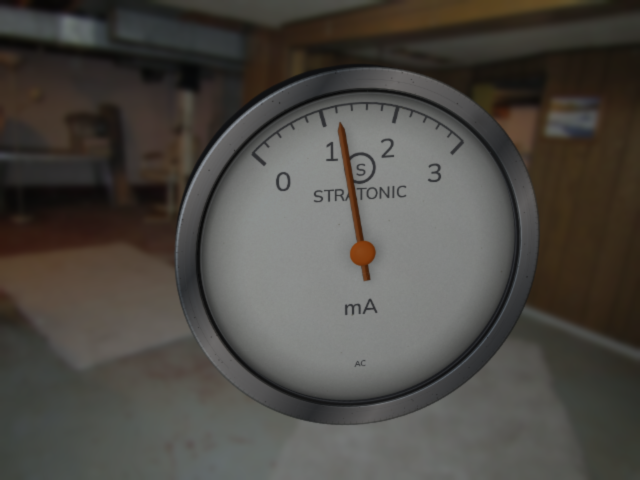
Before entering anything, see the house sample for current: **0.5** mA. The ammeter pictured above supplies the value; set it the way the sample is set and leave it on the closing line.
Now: **1.2** mA
